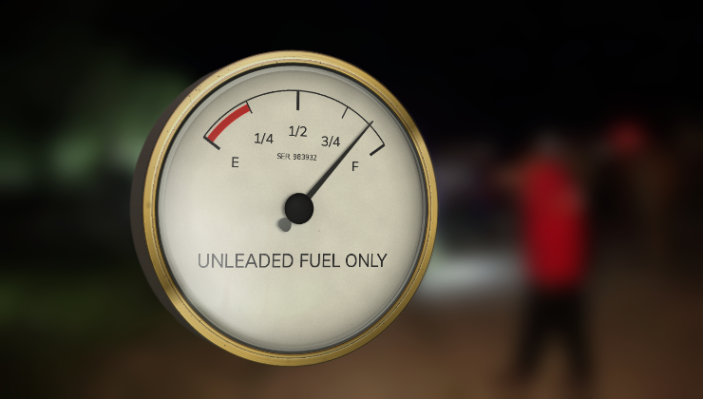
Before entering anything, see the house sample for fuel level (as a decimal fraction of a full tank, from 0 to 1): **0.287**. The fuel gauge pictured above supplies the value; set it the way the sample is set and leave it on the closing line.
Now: **0.875**
